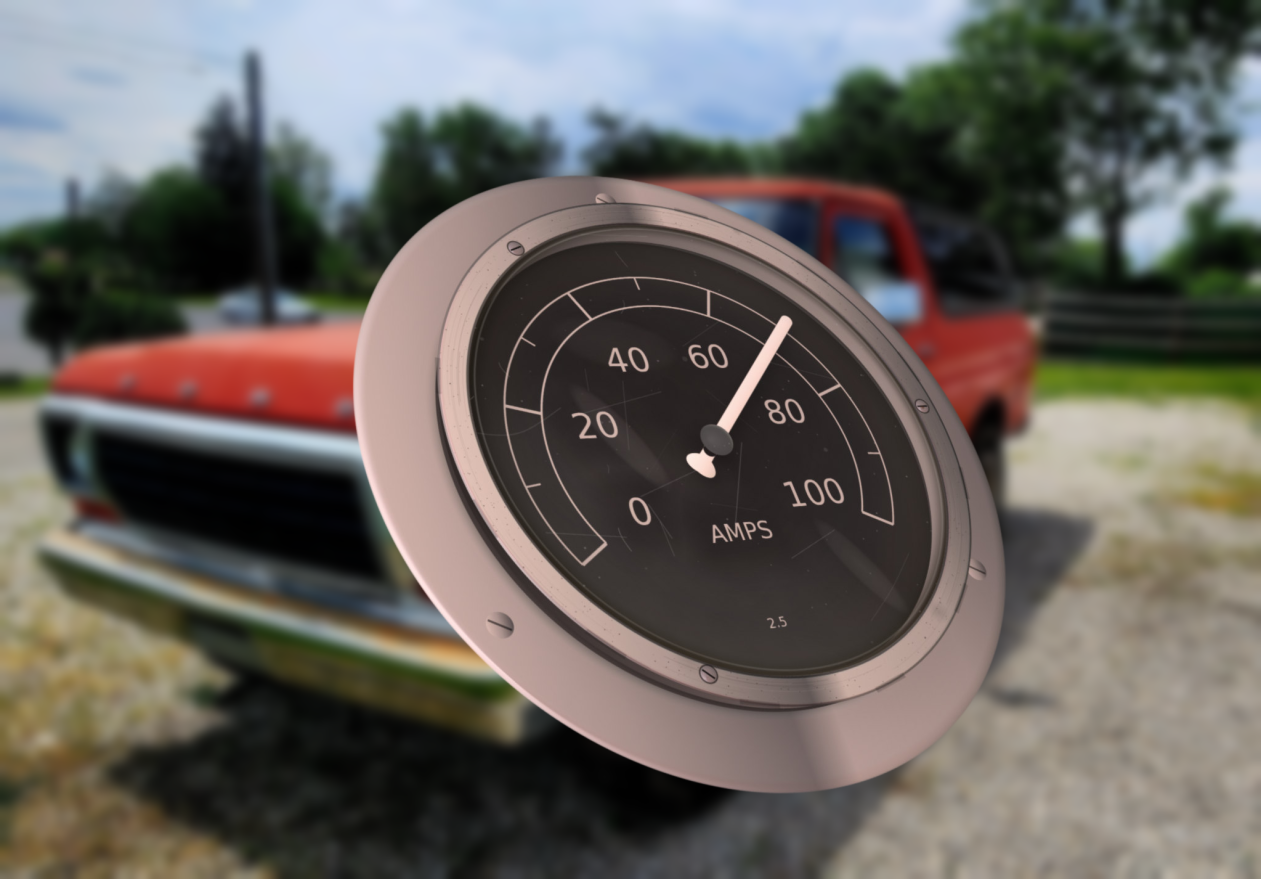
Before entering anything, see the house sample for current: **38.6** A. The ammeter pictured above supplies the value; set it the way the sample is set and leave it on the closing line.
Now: **70** A
